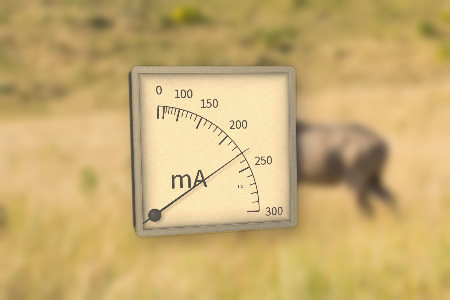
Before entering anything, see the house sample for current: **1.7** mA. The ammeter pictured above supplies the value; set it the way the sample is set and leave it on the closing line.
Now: **230** mA
